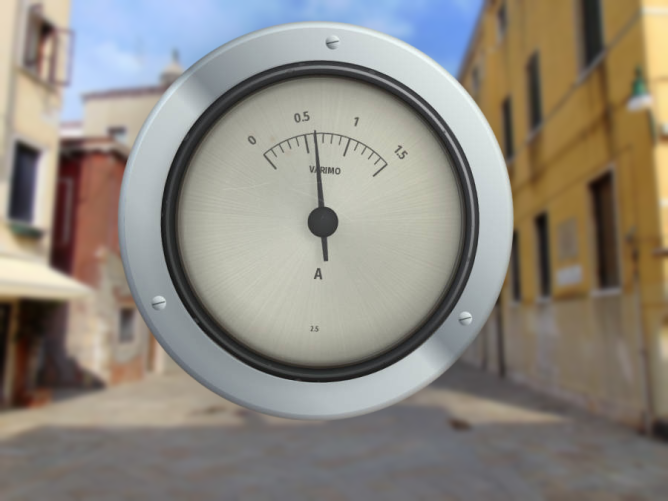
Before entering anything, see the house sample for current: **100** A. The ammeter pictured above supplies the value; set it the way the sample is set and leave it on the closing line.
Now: **0.6** A
